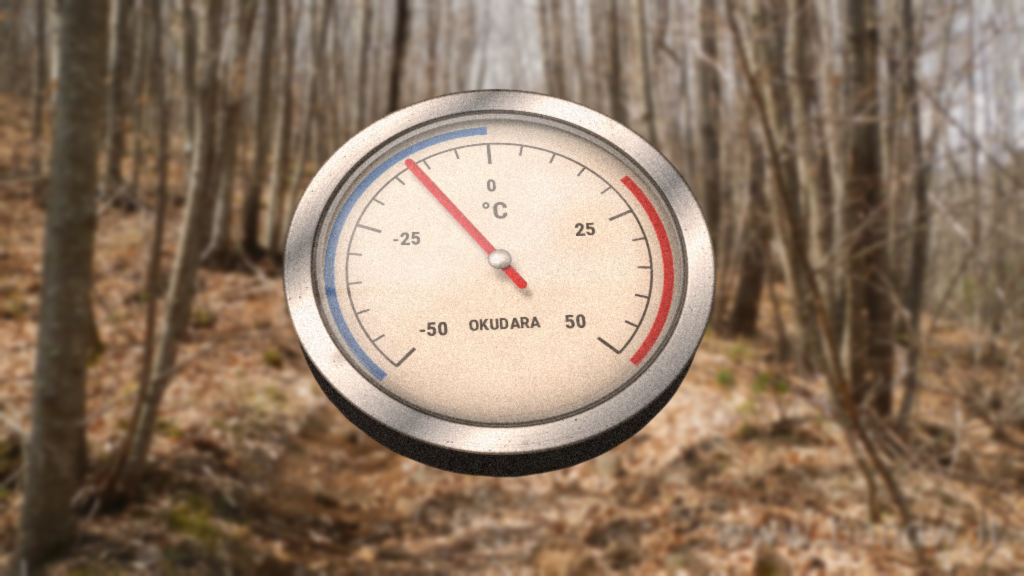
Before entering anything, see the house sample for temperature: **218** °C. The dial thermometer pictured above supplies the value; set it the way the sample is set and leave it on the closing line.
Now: **-12.5** °C
